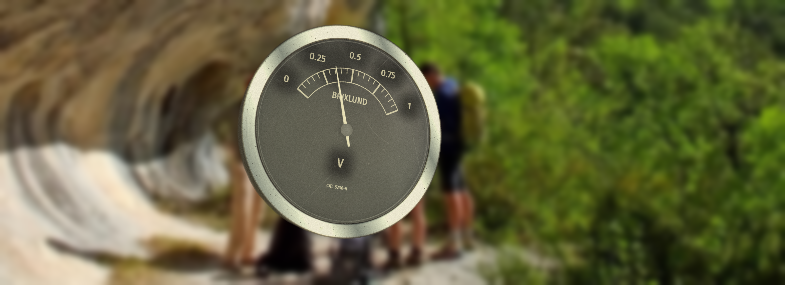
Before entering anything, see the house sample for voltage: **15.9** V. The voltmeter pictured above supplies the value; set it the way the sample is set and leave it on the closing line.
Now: **0.35** V
